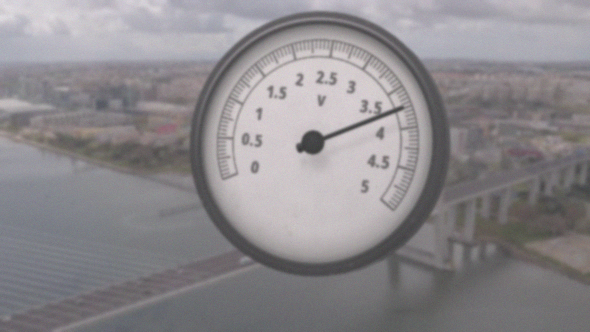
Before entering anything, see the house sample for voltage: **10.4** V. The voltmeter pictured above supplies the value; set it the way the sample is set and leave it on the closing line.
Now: **3.75** V
